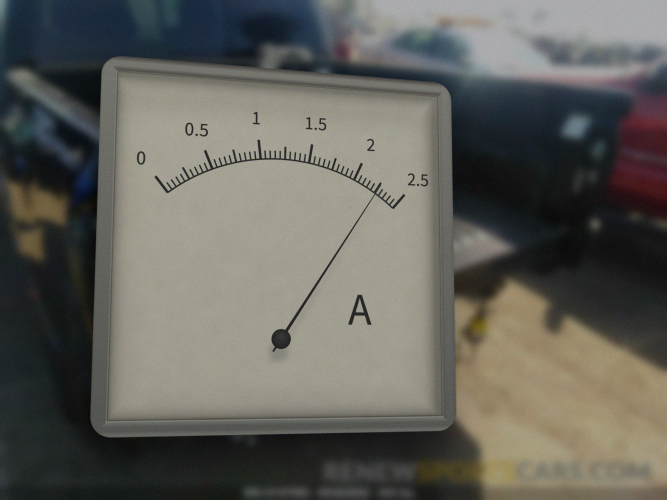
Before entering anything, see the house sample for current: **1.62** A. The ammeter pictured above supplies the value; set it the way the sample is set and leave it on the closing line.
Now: **2.25** A
